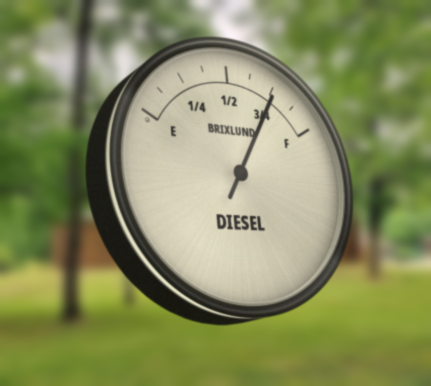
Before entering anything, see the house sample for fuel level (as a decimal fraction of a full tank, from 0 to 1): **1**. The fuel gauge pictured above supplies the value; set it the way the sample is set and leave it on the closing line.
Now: **0.75**
